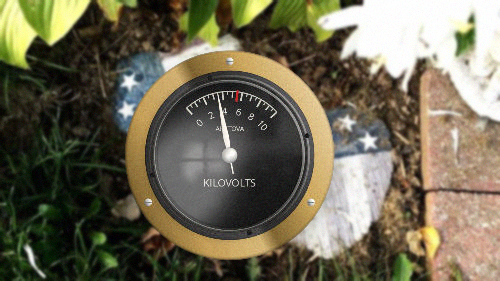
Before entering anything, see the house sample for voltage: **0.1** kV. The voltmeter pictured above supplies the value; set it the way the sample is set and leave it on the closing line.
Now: **3.5** kV
